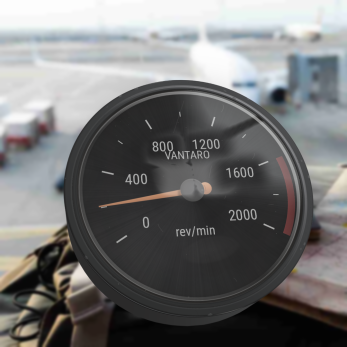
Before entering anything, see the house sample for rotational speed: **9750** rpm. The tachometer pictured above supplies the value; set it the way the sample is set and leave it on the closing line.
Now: **200** rpm
